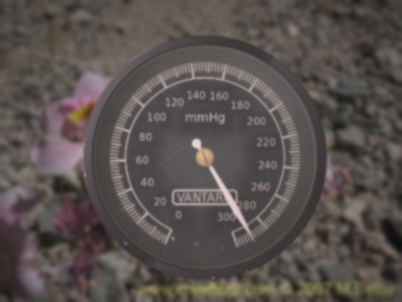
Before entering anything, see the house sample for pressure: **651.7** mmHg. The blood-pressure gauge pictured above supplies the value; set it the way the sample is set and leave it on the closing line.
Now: **290** mmHg
